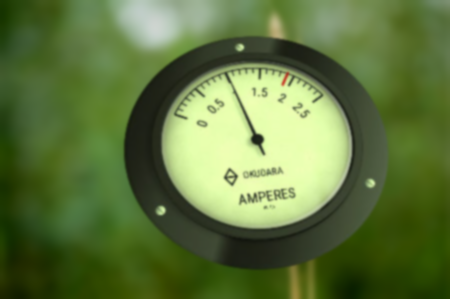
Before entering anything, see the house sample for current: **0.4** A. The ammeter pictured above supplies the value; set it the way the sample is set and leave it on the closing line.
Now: **1** A
